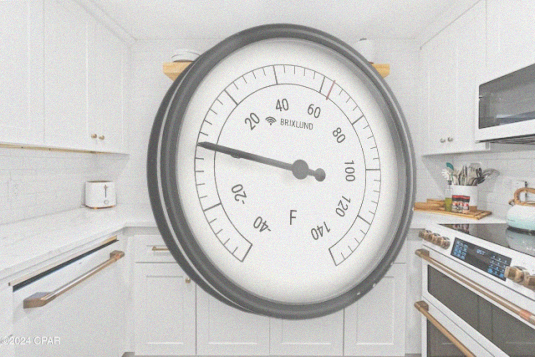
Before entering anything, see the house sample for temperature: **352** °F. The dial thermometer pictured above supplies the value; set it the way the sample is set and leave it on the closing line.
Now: **0** °F
